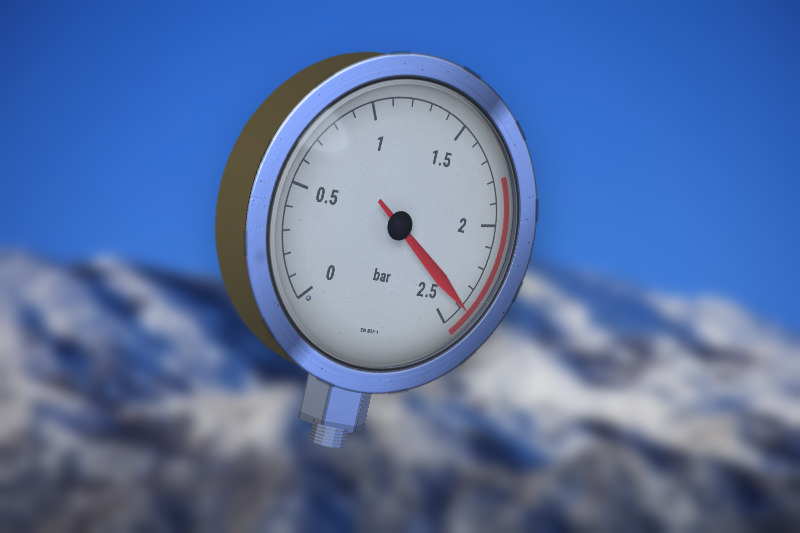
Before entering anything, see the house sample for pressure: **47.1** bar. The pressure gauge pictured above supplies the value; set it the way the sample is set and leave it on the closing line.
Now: **2.4** bar
